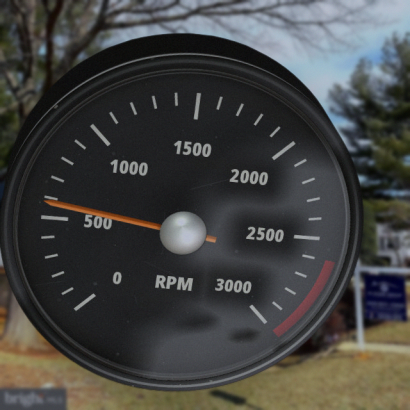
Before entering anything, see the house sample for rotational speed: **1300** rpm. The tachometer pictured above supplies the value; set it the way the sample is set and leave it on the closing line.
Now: **600** rpm
